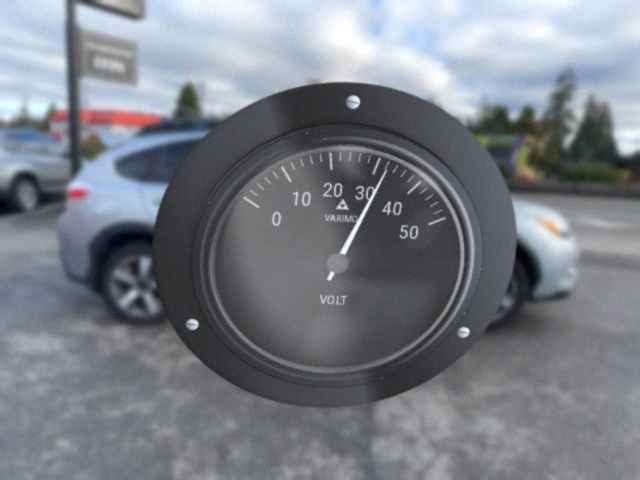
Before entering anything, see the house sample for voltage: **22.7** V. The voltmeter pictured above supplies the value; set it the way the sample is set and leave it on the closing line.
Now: **32** V
